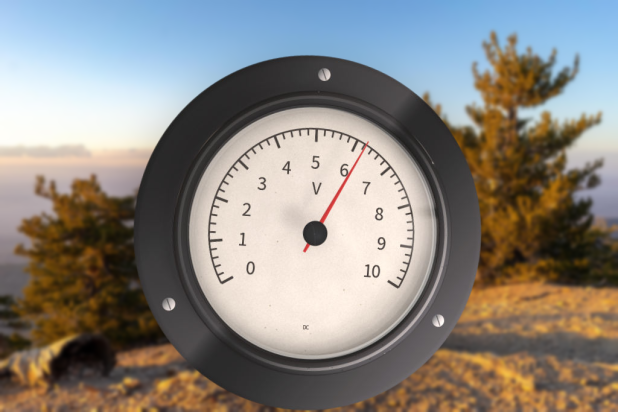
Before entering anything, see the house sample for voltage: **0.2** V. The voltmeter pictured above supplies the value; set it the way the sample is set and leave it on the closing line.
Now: **6.2** V
